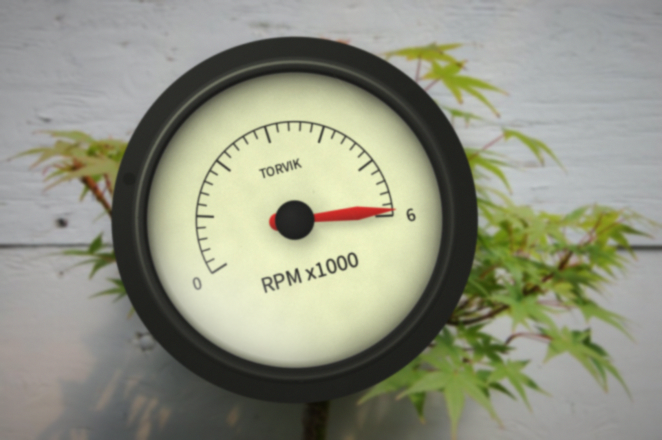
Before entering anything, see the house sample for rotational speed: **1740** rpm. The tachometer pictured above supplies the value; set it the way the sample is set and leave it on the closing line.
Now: **5900** rpm
